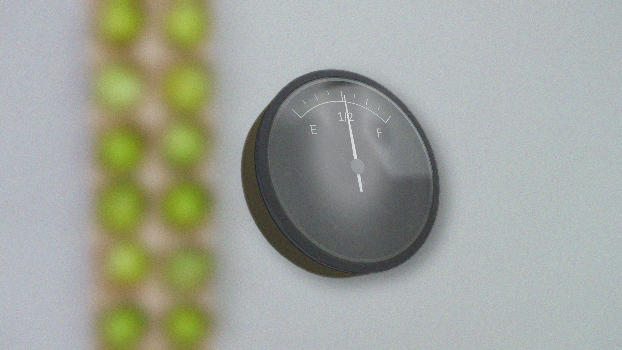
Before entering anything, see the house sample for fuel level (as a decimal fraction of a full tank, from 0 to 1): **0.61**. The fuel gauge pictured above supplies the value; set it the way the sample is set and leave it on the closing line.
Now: **0.5**
